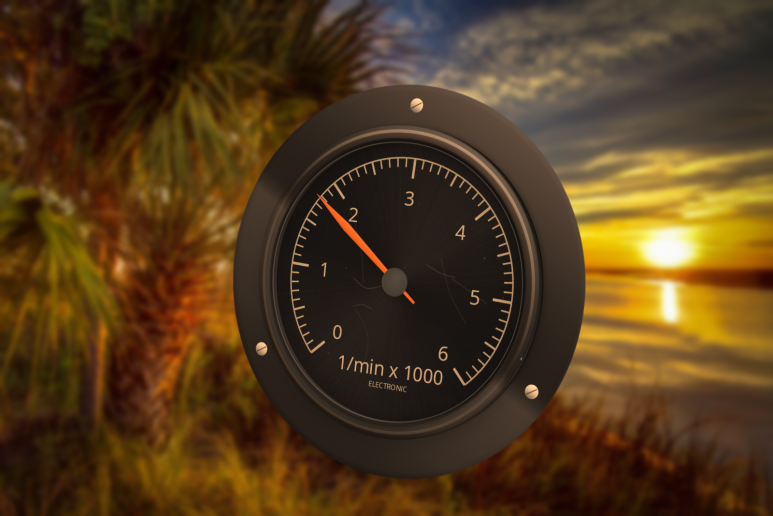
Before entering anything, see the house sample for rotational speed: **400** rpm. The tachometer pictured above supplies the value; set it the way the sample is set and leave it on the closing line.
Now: **1800** rpm
